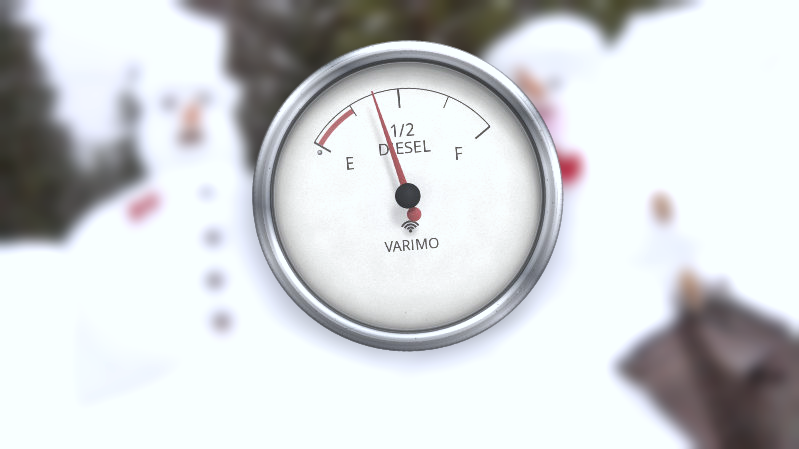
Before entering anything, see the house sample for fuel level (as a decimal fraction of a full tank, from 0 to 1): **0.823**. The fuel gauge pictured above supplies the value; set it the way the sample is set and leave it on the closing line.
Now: **0.375**
